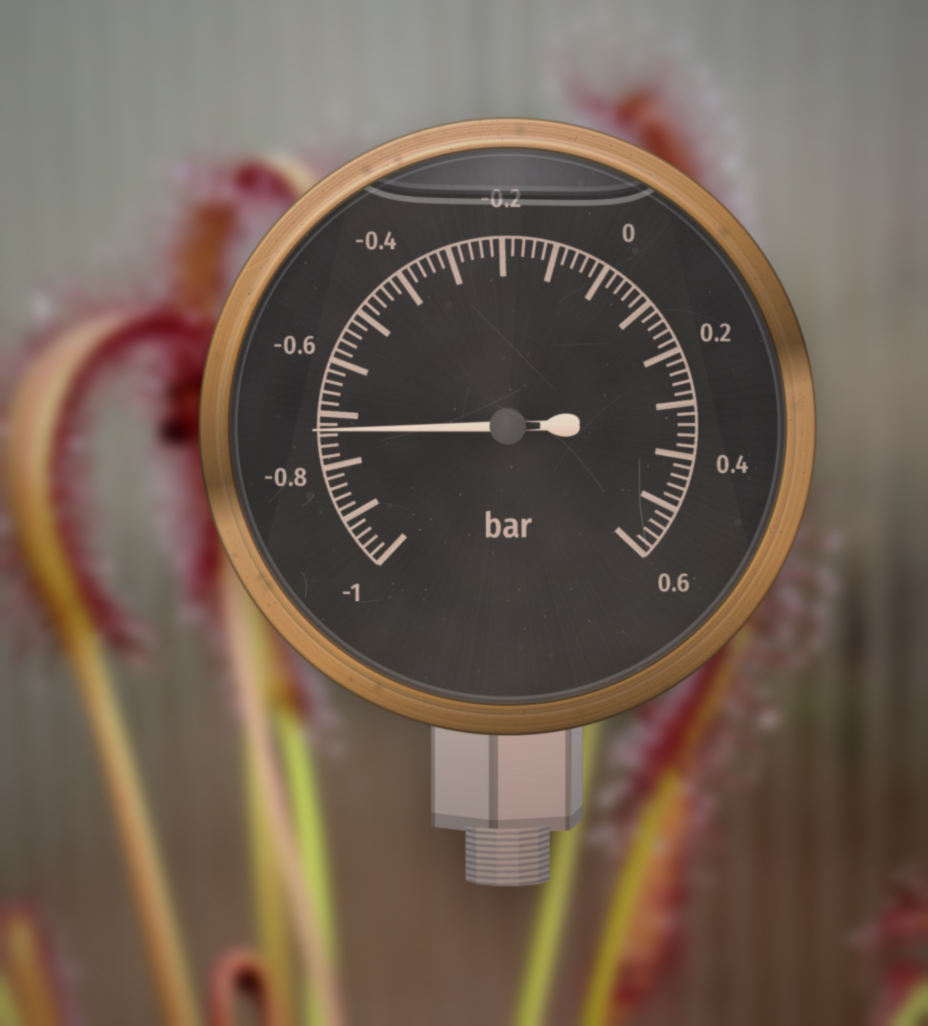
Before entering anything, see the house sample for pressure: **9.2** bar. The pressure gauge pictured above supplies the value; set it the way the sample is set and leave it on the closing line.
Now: **-0.73** bar
